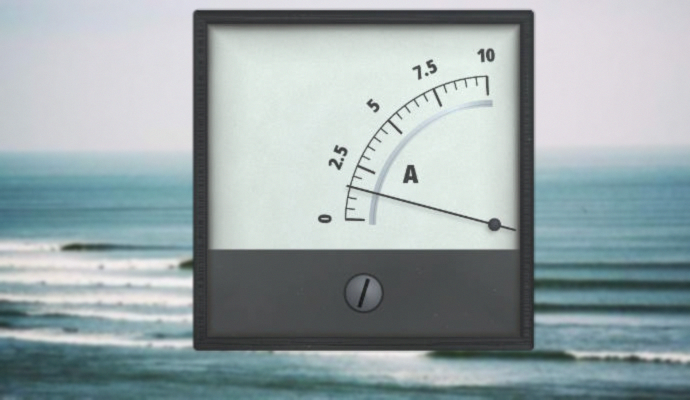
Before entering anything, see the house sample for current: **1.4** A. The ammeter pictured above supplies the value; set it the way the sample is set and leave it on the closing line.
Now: **1.5** A
